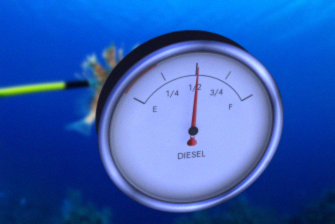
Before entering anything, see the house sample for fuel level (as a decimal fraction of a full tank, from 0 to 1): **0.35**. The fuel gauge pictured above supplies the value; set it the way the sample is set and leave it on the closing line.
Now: **0.5**
